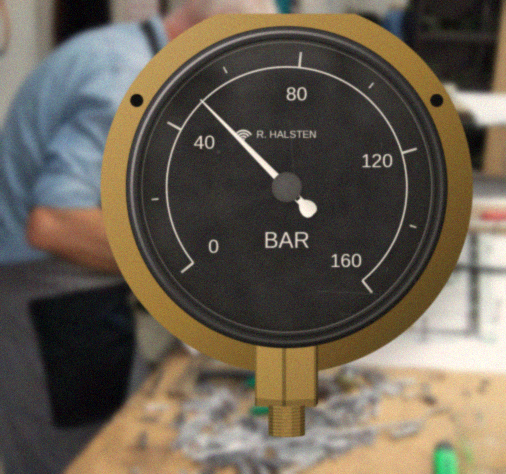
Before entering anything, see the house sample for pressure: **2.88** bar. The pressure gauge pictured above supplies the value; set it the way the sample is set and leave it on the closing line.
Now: **50** bar
